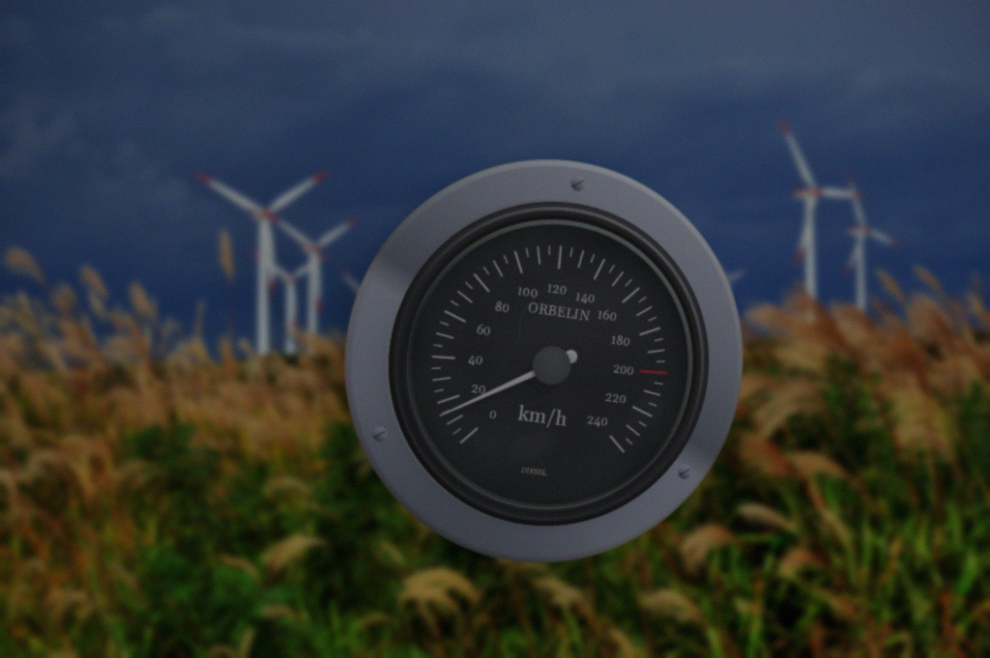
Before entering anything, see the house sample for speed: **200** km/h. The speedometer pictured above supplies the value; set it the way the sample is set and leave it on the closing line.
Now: **15** km/h
